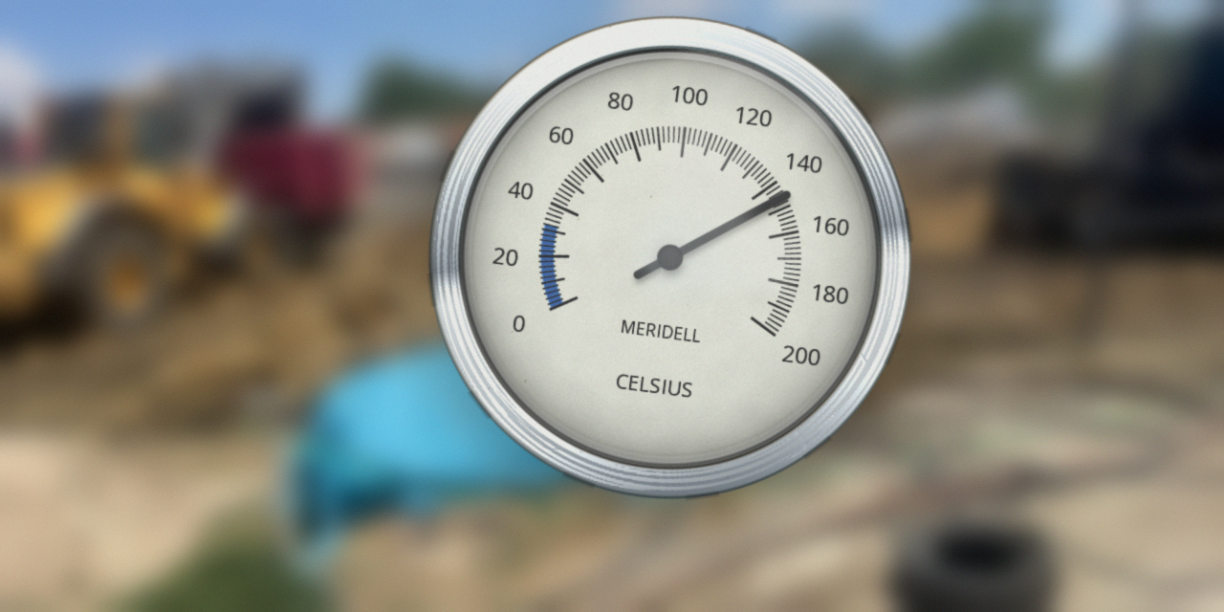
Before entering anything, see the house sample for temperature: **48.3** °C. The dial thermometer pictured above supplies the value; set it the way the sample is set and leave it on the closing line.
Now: **146** °C
